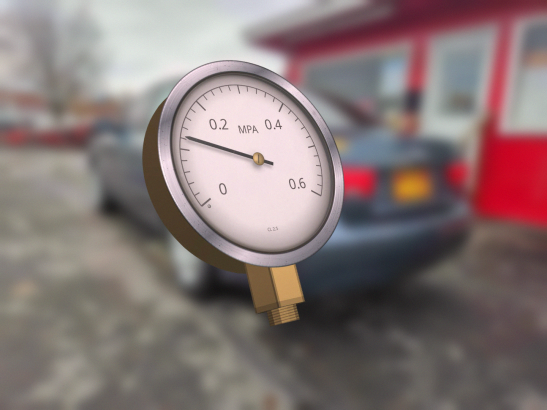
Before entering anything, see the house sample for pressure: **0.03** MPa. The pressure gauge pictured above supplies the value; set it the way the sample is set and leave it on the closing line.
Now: **0.12** MPa
